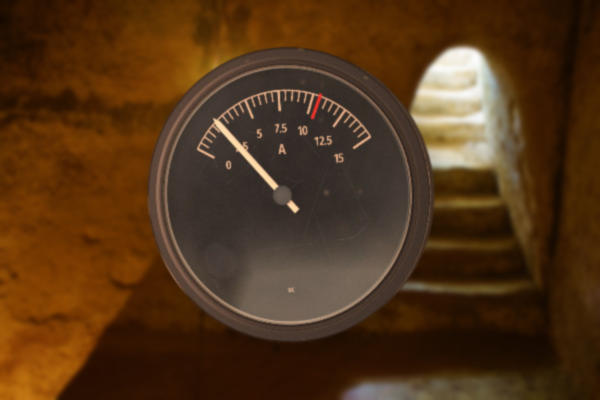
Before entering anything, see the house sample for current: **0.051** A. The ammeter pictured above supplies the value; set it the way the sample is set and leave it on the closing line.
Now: **2.5** A
